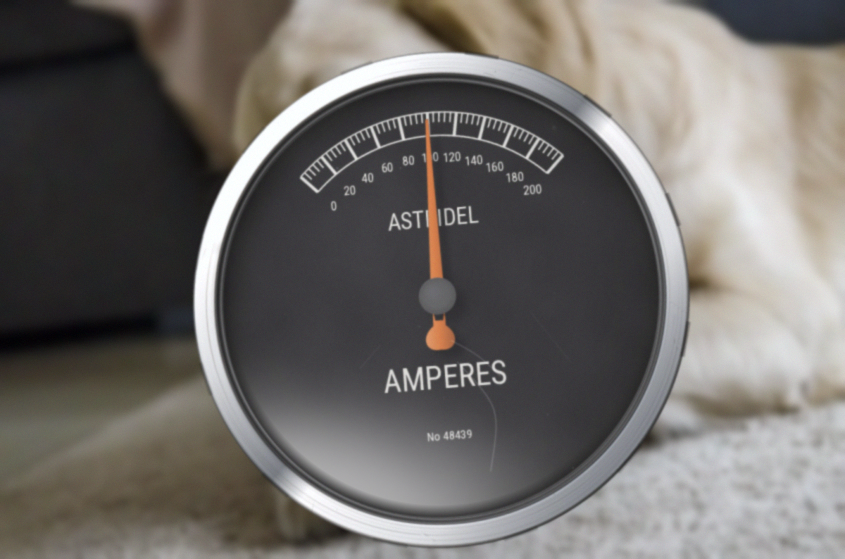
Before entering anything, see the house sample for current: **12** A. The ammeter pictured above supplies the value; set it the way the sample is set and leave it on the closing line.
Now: **100** A
